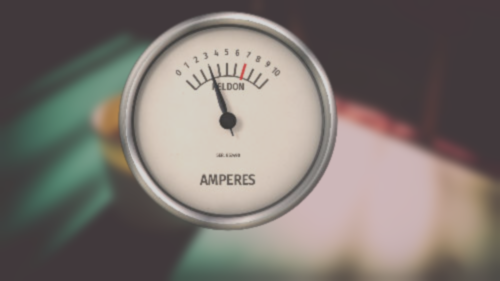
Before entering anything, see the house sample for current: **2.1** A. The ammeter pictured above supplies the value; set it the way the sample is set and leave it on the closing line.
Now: **3** A
